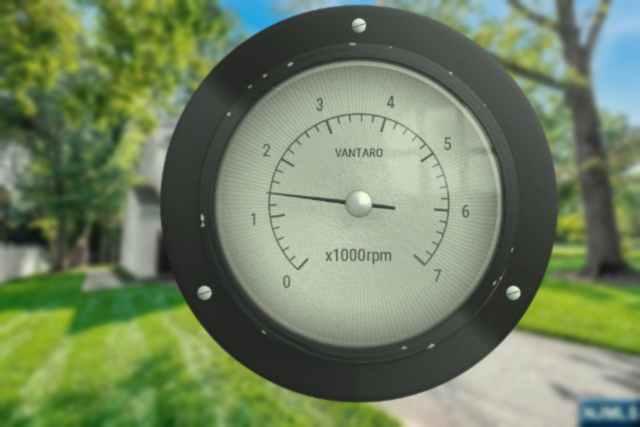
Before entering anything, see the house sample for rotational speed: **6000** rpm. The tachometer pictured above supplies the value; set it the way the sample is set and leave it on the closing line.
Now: **1400** rpm
